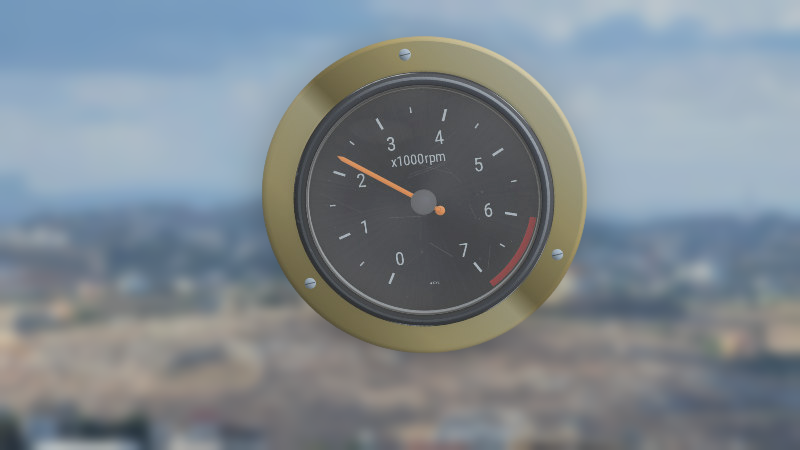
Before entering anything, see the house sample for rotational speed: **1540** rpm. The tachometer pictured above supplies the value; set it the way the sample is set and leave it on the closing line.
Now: **2250** rpm
